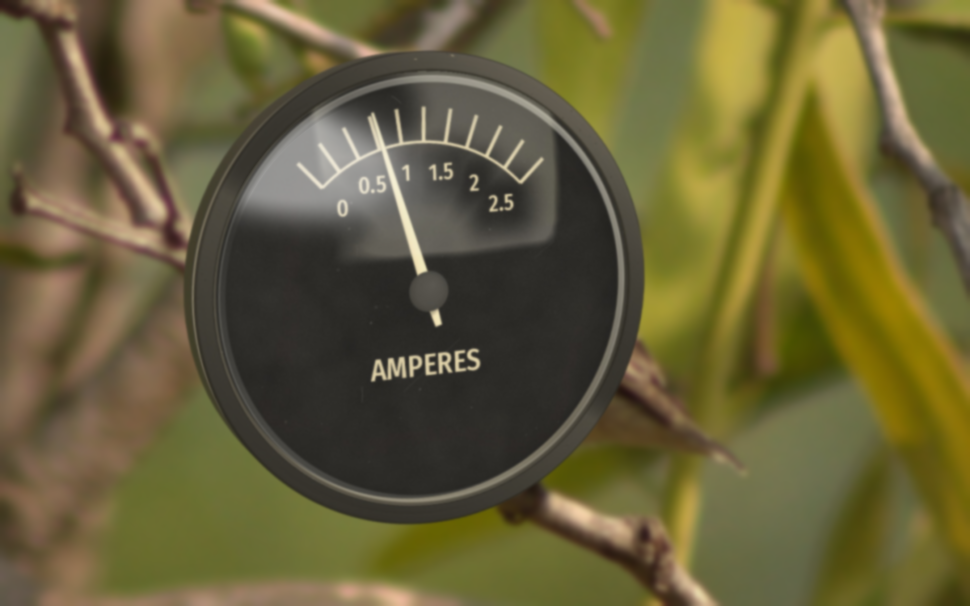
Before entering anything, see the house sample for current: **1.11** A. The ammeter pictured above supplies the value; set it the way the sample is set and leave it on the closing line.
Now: **0.75** A
